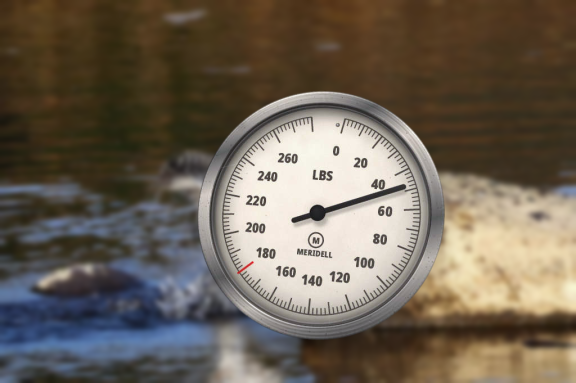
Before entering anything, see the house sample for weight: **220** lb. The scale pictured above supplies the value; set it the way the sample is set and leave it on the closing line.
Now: **48** lb
